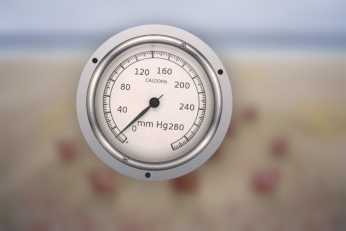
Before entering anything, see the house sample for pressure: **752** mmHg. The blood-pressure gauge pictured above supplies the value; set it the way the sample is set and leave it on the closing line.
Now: **10** mmHg
